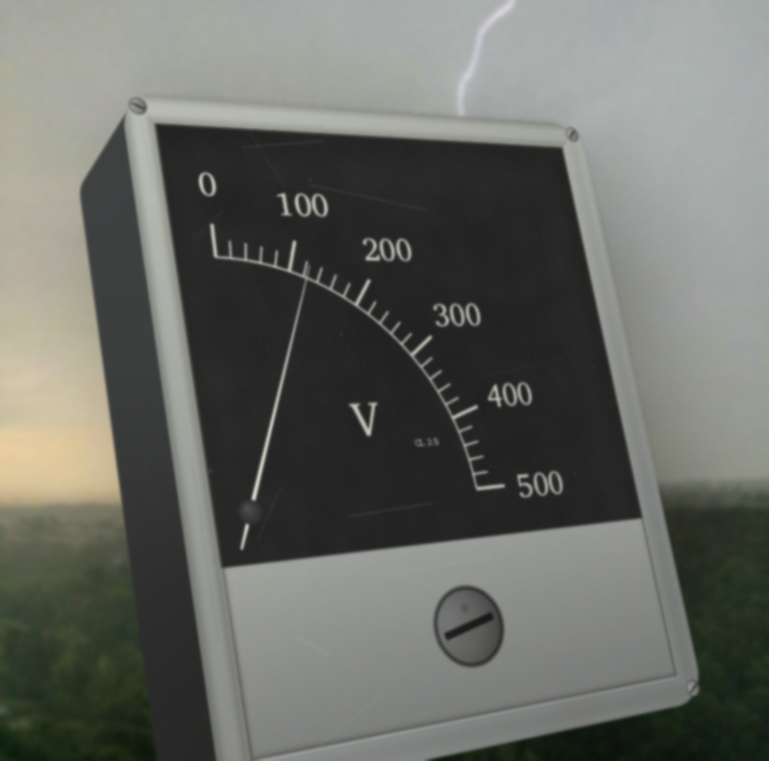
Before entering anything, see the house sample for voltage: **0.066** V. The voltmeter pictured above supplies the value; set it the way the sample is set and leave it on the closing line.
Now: **120** V
